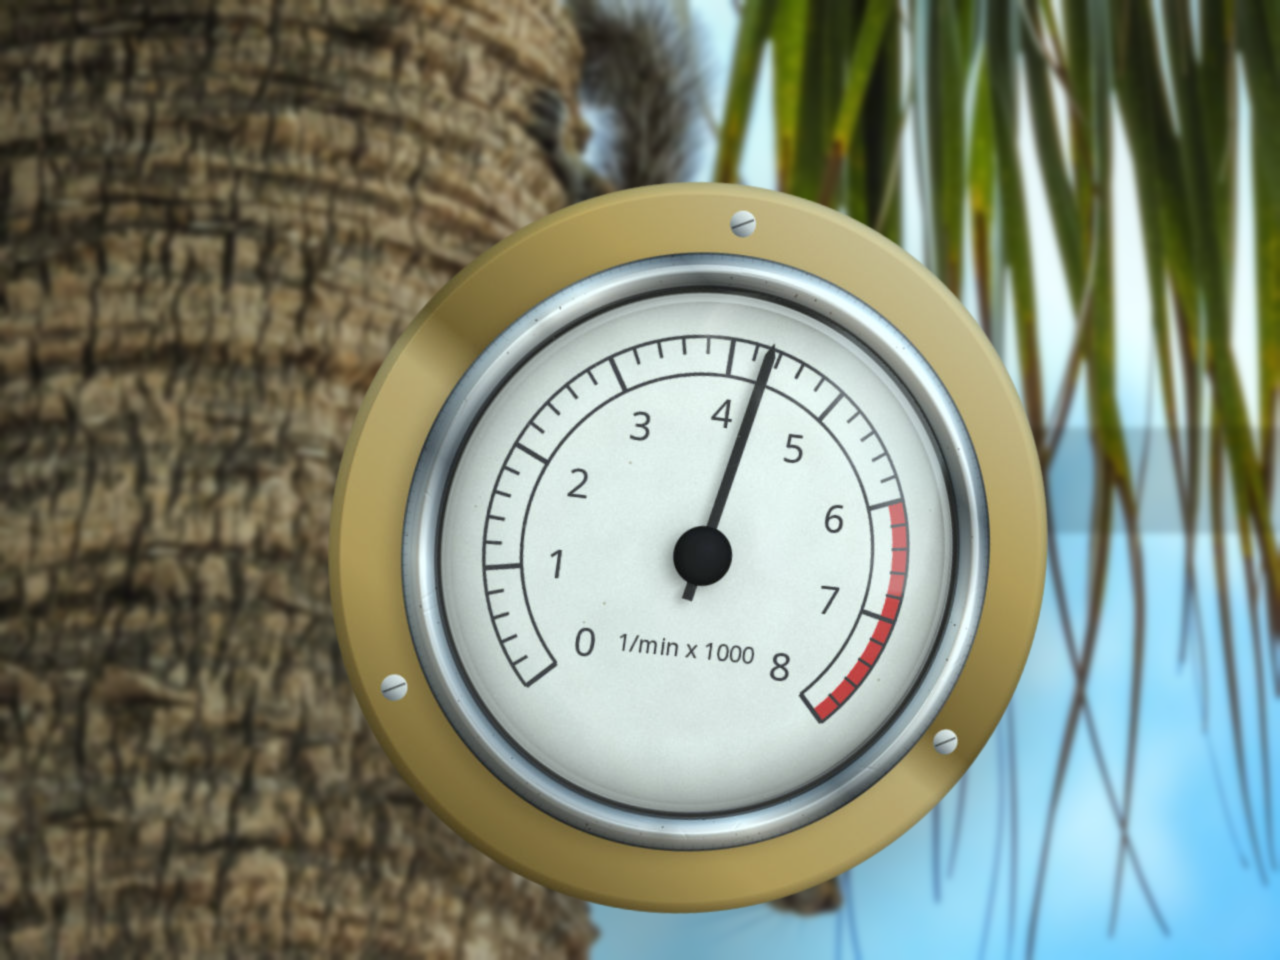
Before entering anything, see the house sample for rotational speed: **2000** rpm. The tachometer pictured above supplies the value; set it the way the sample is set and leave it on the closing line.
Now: **4300** rpm
